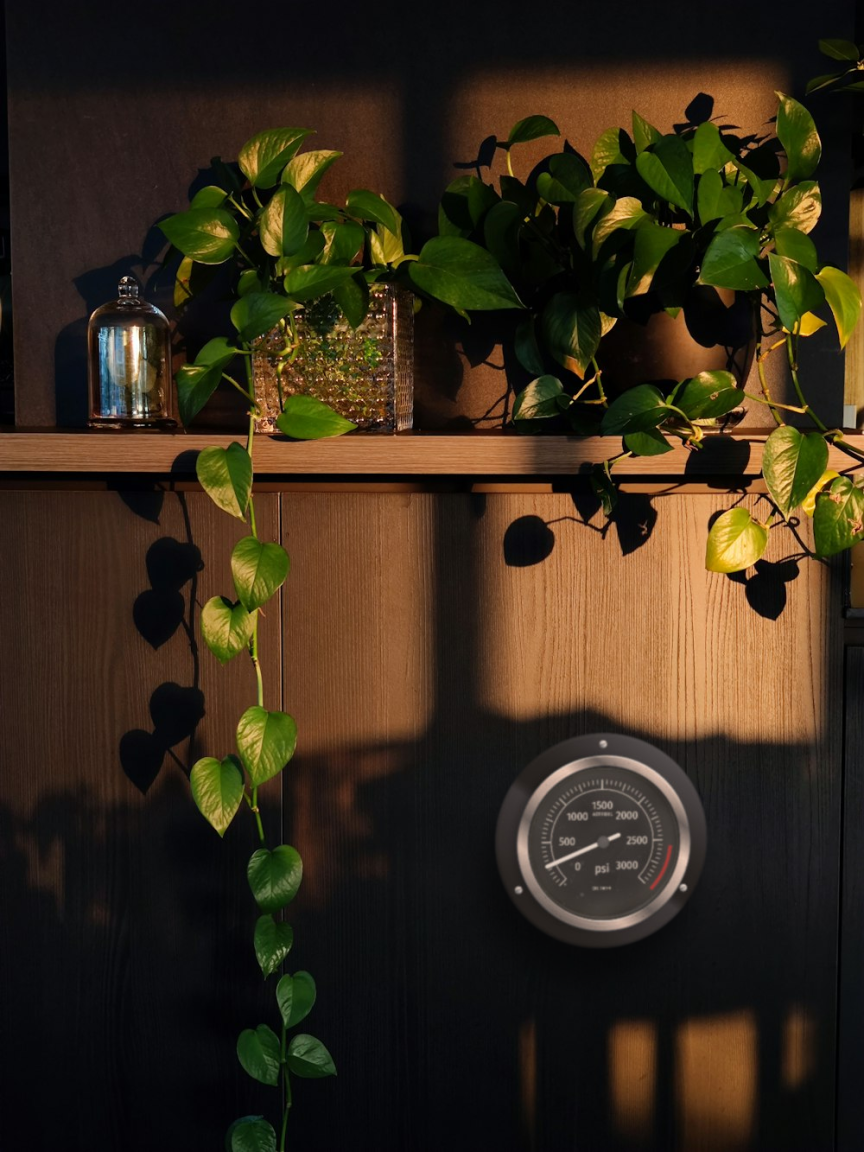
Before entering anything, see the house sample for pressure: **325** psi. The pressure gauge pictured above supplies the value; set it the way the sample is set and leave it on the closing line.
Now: **250** psi
